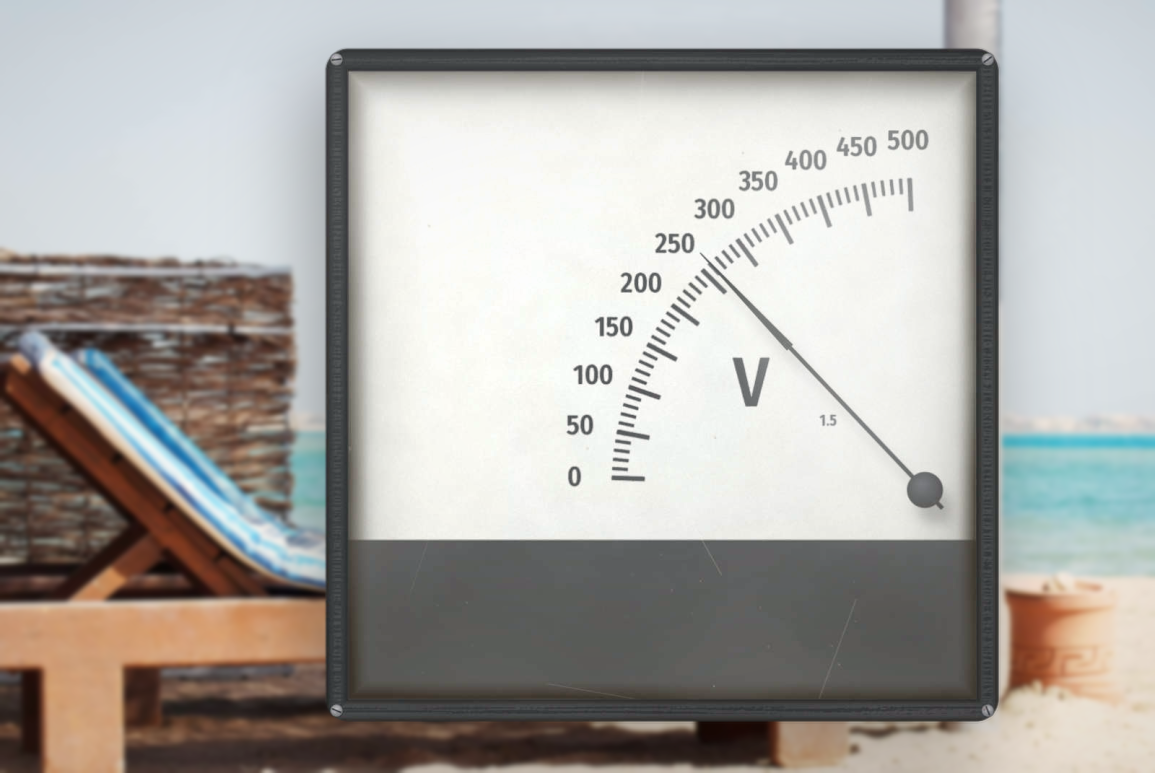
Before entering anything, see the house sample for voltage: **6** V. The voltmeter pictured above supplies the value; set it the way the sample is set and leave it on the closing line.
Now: **260** V
